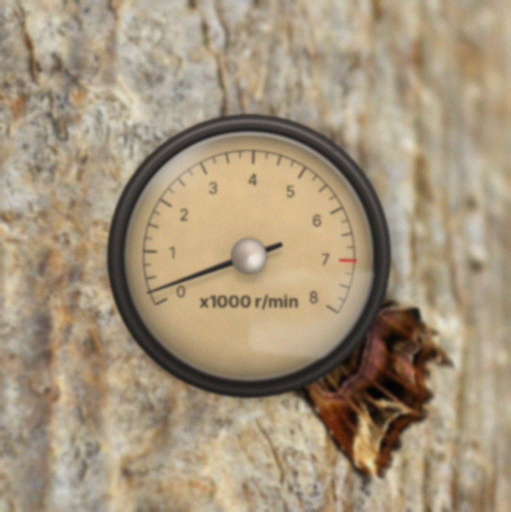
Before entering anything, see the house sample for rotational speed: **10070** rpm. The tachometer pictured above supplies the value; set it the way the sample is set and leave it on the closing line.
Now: **250** rpm
